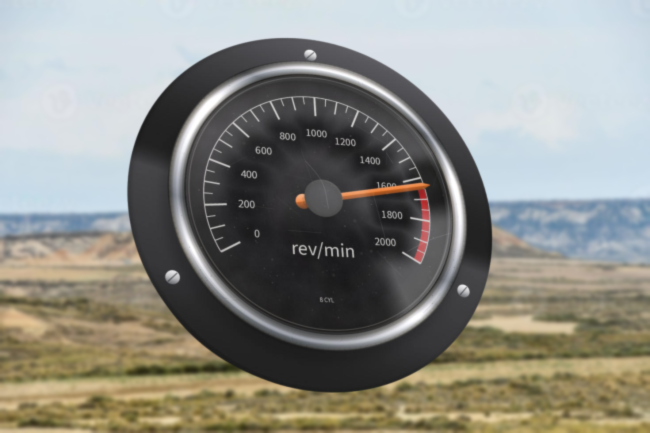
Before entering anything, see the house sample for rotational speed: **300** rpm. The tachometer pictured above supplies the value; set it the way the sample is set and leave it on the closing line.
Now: **1650** rpm
